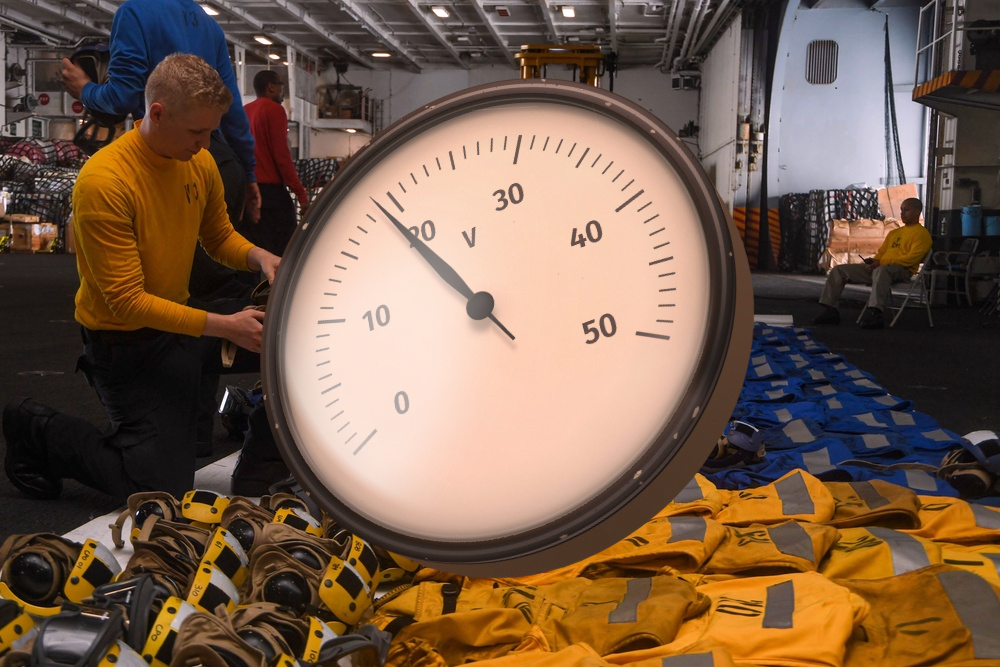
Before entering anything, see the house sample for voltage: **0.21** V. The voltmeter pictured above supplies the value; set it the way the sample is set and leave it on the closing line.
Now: **19** V
